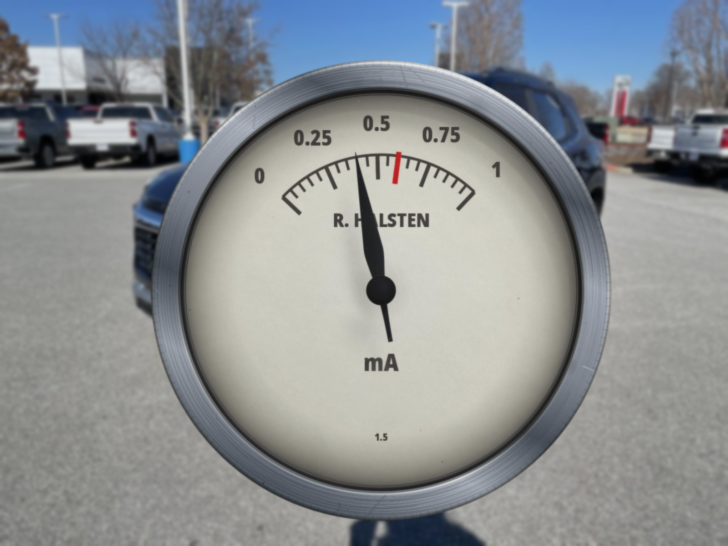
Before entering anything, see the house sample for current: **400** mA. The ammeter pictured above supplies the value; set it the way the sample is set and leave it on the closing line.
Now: **0.4** mA
